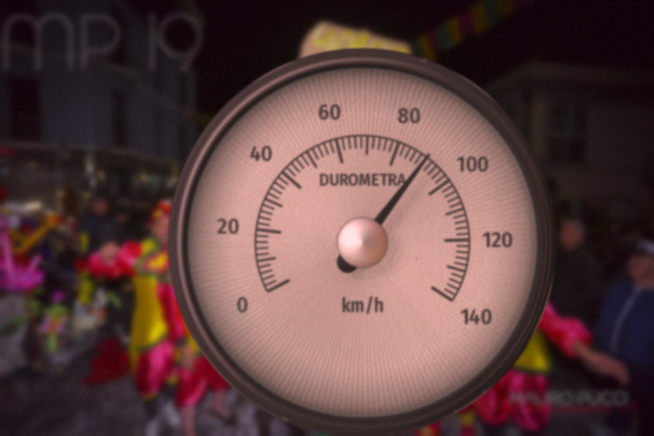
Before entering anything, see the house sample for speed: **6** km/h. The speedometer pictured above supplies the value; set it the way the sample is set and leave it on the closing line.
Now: **90** km/h
